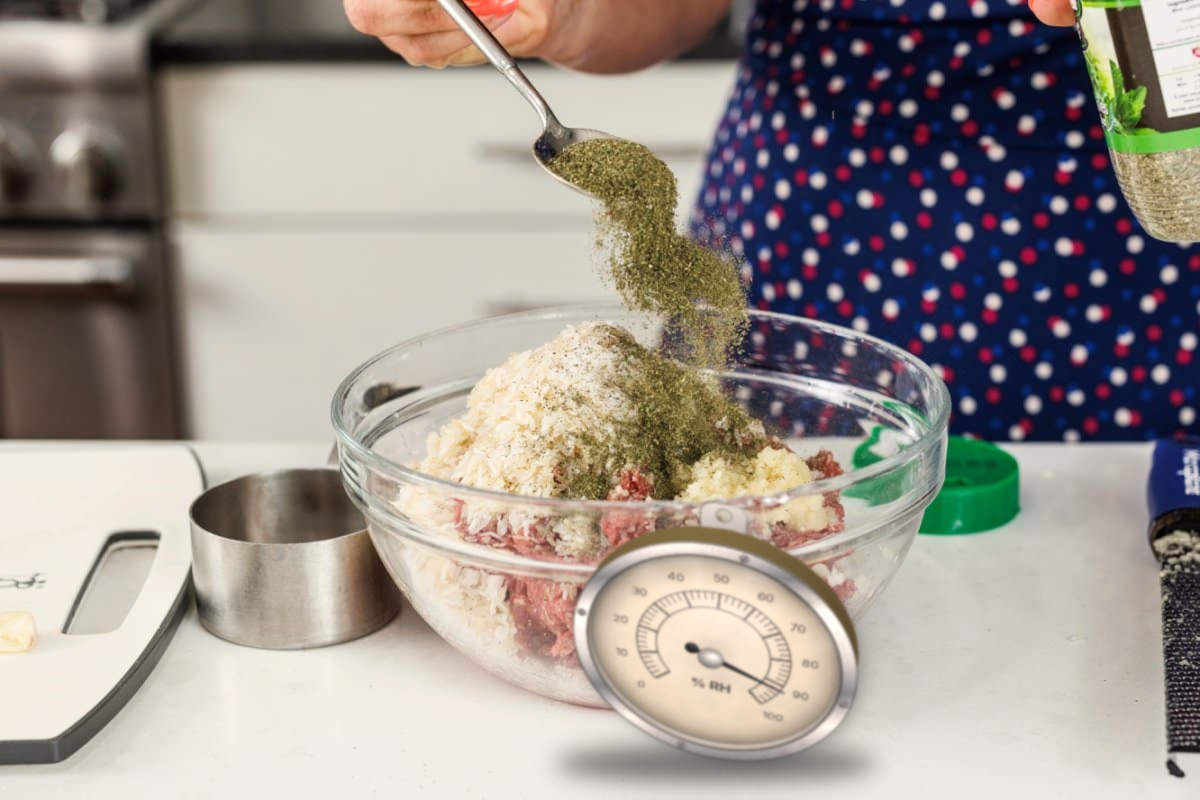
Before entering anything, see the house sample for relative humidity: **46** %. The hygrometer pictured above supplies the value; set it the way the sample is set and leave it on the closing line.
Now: **90** %
